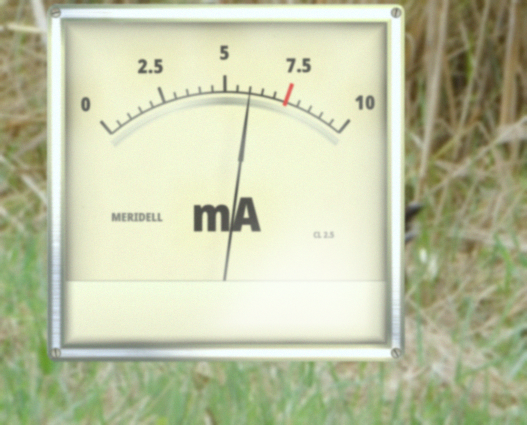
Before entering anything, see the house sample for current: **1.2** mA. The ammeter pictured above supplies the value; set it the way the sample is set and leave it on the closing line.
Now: **6** mA
